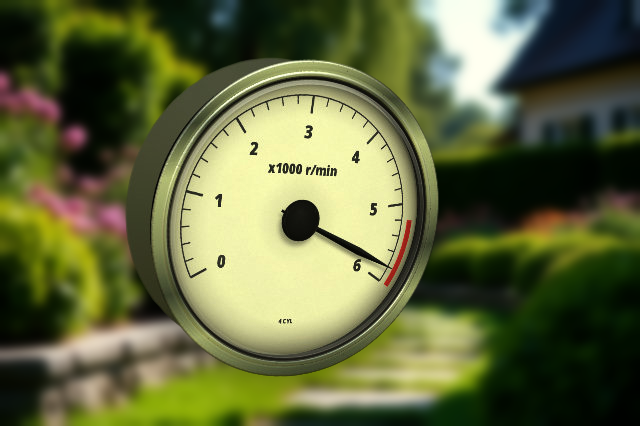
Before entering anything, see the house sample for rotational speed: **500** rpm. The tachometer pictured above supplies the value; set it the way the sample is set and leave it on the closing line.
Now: **5800** rpm
